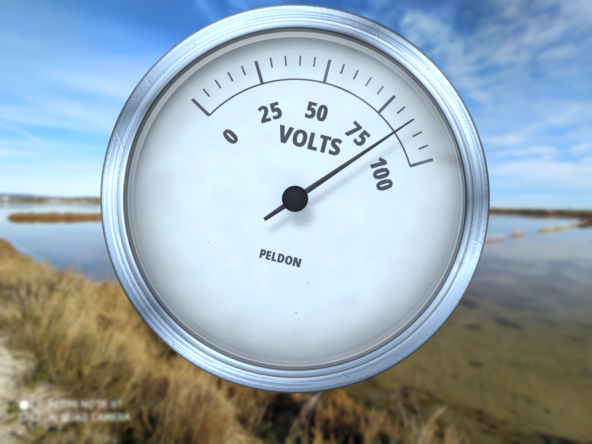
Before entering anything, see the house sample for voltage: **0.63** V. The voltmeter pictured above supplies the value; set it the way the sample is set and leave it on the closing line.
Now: **85** V
